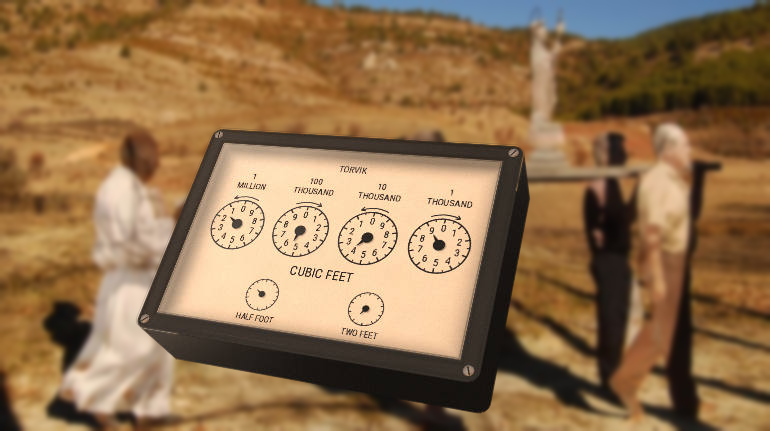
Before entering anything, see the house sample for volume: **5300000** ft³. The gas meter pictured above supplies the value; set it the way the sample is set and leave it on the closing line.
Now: **153900** ft³
